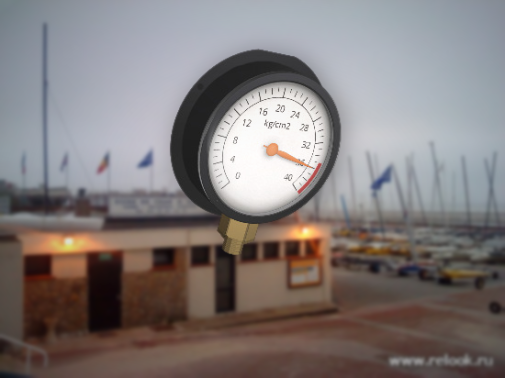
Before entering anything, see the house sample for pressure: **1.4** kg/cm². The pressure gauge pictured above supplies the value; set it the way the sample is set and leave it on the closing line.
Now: **36** kg/cm²
